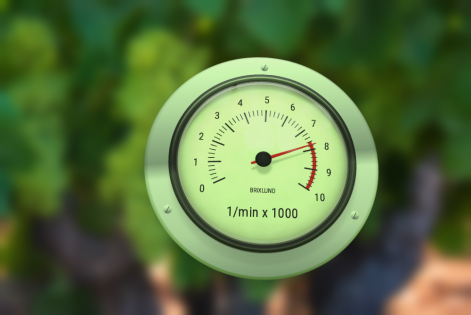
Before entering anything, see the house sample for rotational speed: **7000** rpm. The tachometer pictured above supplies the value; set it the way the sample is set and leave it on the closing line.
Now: **7800** rpm
